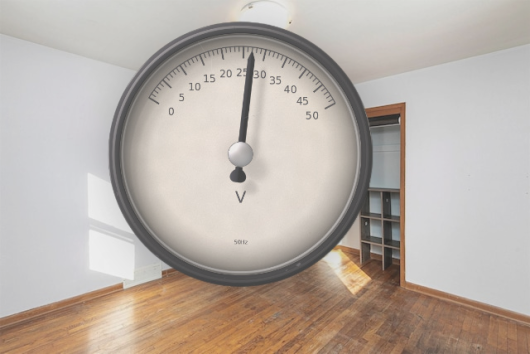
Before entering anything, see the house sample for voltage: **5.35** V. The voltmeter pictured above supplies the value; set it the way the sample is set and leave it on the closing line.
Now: **27** V
